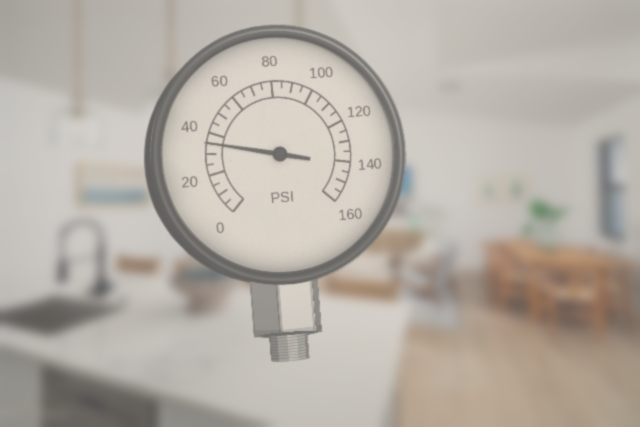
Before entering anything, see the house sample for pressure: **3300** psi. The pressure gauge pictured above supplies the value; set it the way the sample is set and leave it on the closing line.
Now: **35** psi
